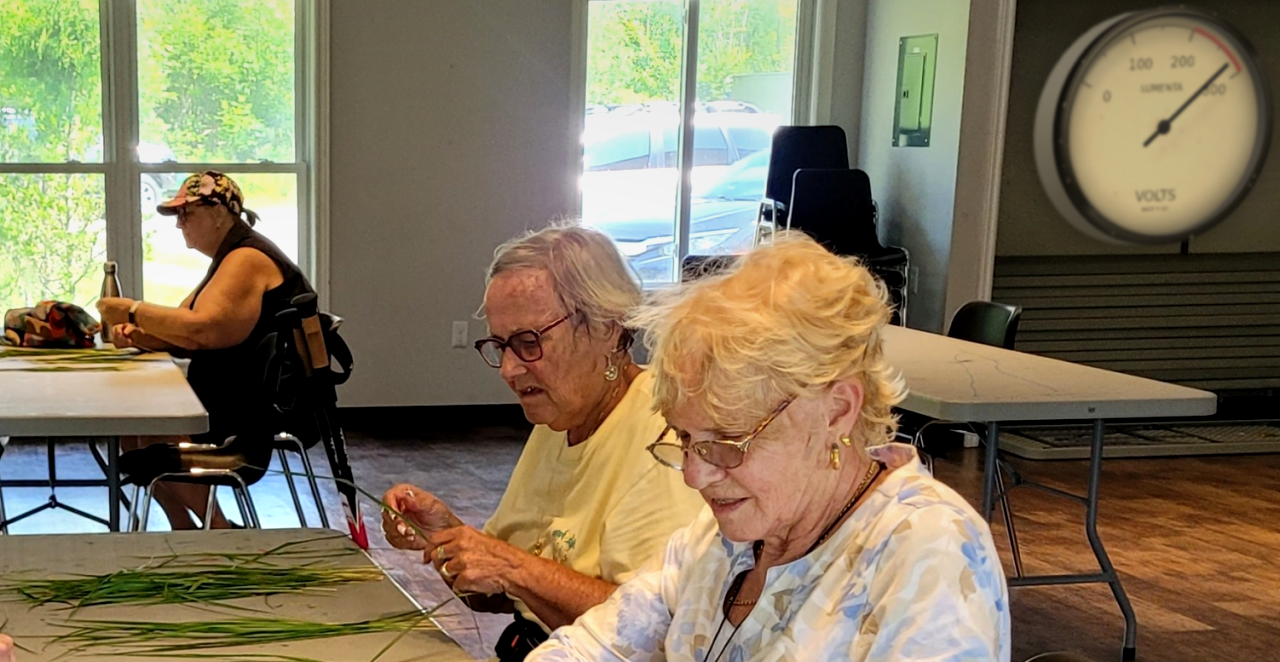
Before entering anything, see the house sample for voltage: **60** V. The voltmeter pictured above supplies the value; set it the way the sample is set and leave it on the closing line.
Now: **275** V
